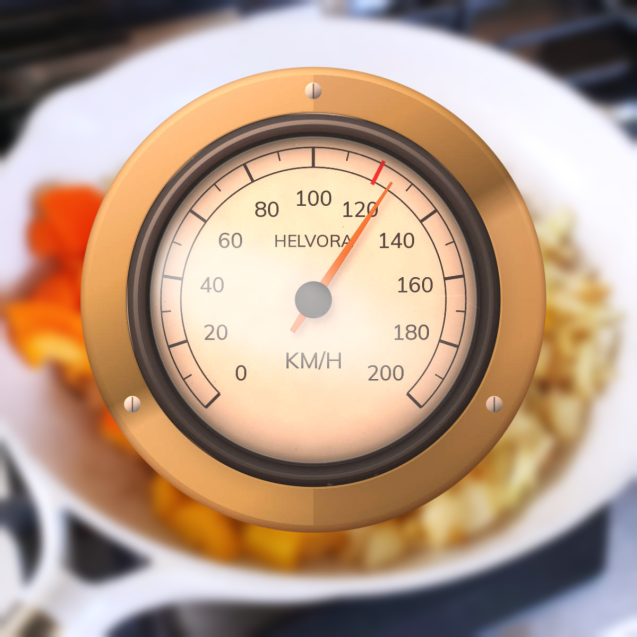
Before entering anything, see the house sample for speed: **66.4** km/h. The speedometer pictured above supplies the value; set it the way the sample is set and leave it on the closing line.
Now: **125** km/h
